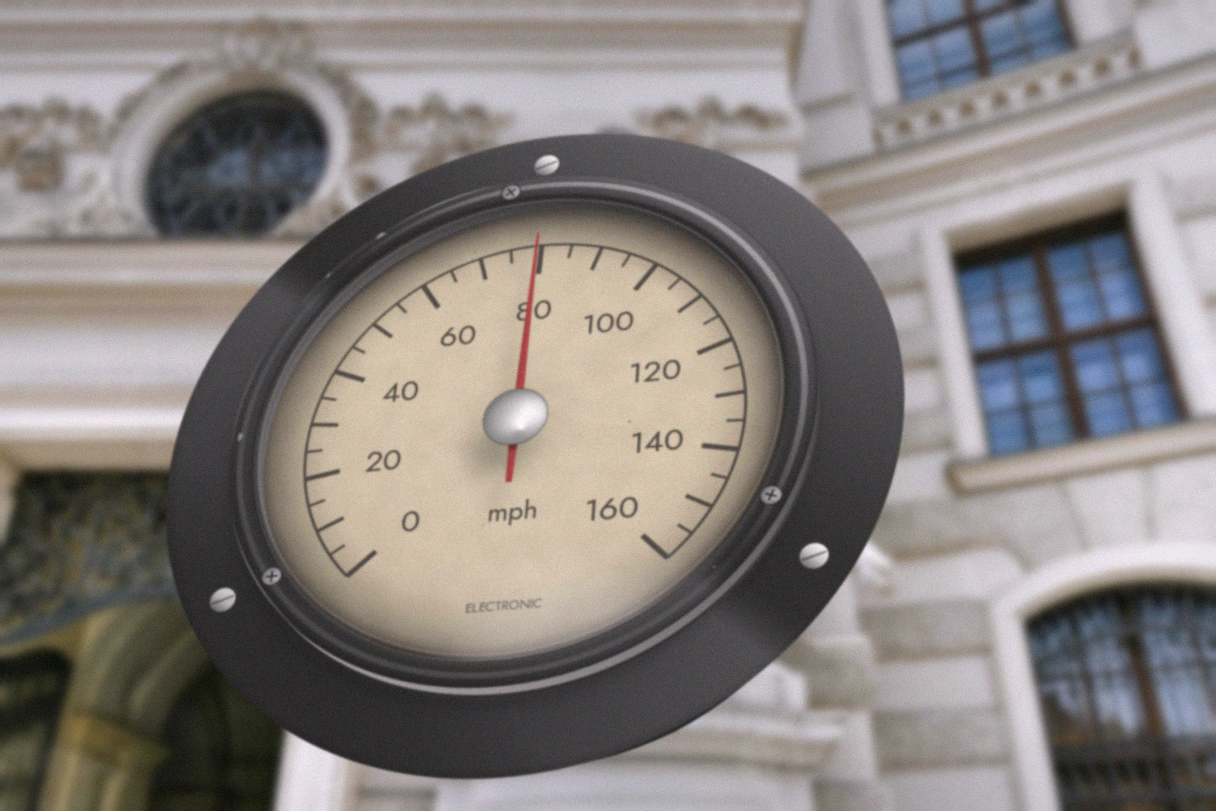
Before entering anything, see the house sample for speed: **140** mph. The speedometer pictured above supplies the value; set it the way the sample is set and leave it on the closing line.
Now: **80** mph
